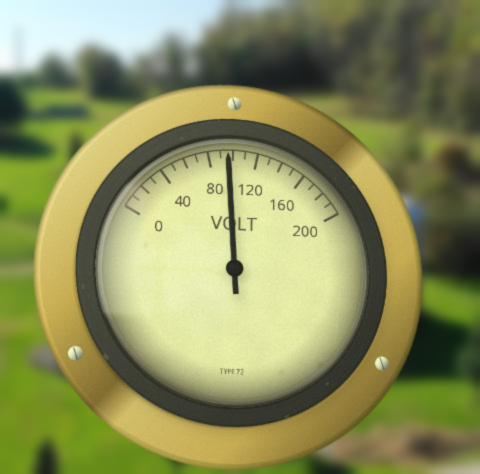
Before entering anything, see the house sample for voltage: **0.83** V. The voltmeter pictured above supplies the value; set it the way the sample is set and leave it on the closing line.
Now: **95** V
